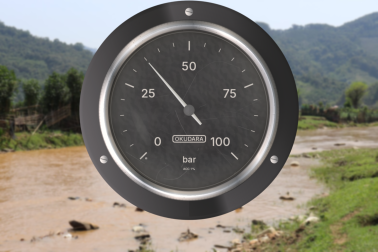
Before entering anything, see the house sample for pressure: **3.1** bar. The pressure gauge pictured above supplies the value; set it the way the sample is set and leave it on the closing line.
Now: **35** bar
